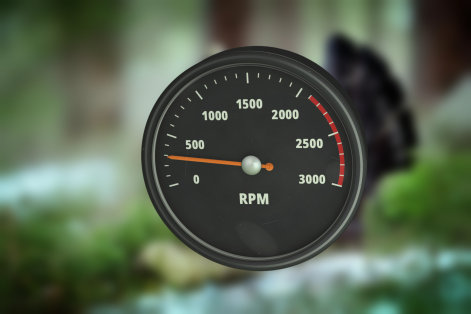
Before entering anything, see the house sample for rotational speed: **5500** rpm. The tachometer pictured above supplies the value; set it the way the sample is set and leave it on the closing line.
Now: **300** rpm
